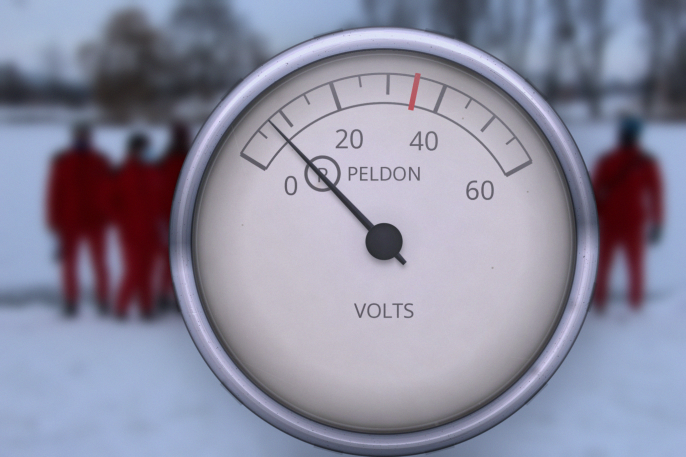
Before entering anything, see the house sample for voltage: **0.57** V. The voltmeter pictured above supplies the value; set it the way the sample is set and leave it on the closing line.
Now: **7.5** V
